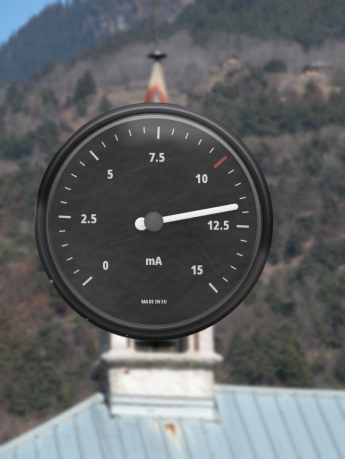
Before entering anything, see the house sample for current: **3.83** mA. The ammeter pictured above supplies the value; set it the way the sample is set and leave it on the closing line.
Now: **11.75** mA
